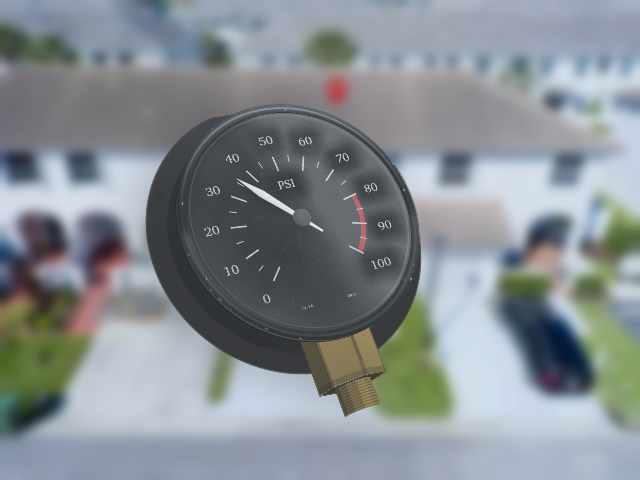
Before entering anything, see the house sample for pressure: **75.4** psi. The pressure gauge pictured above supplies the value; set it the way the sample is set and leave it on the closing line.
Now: **35** psi
